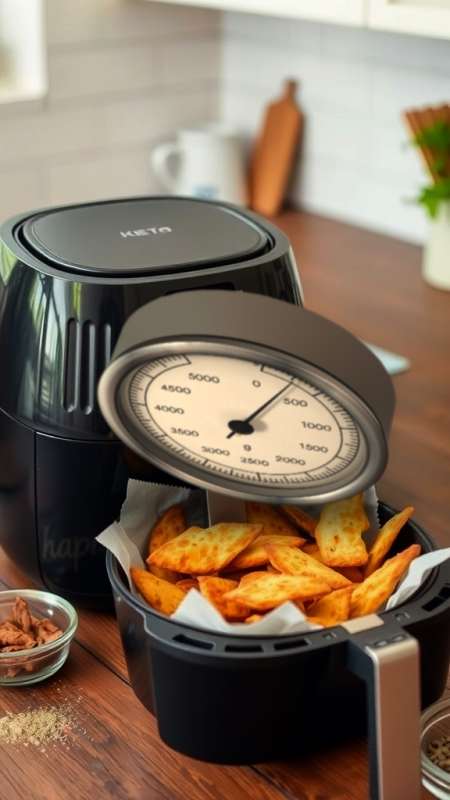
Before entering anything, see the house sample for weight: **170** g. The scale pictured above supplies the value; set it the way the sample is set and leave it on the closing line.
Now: **250** g
